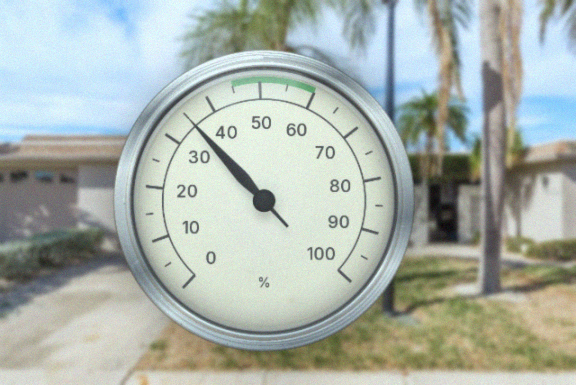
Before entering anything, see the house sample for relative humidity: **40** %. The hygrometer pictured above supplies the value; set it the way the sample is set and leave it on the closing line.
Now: **35** %
